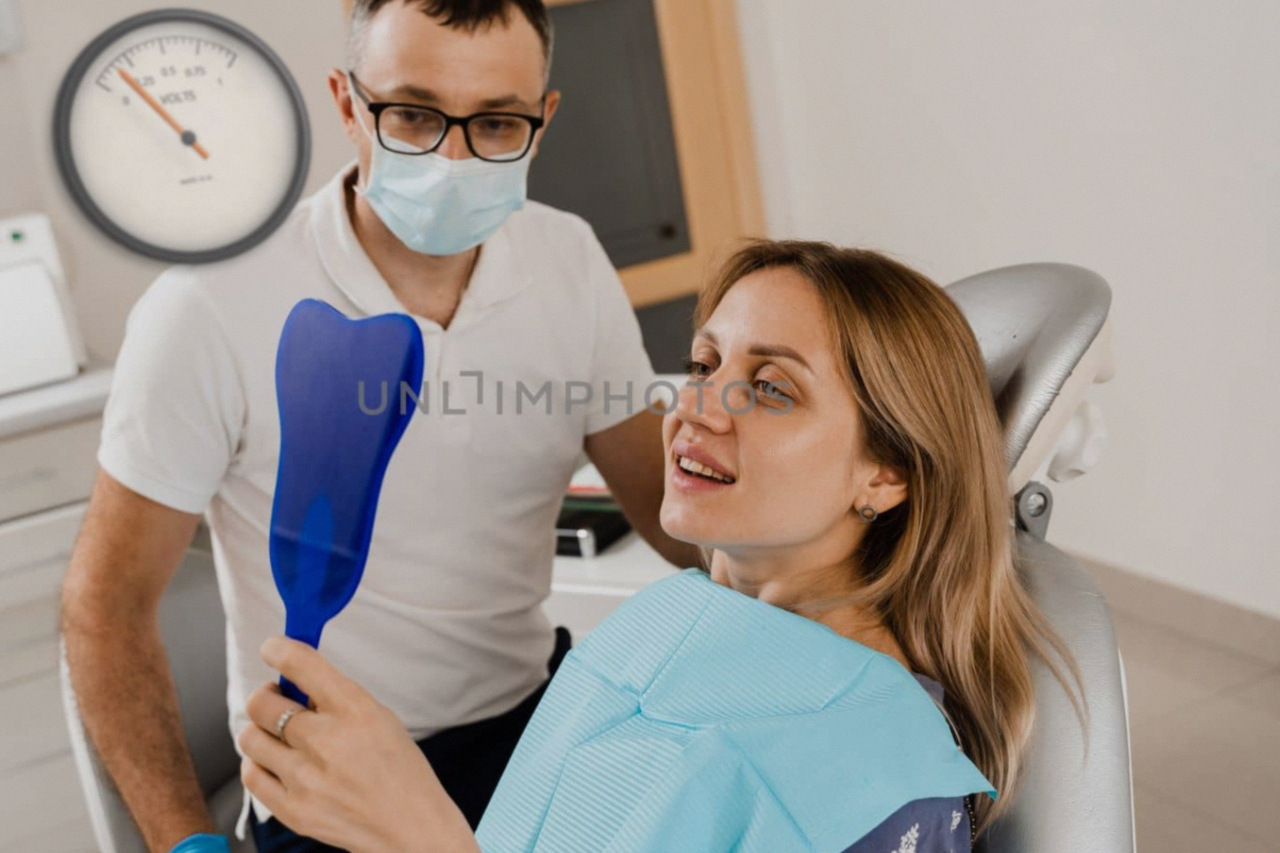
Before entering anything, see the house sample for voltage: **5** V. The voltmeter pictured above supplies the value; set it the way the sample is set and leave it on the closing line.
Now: **0.15** V
